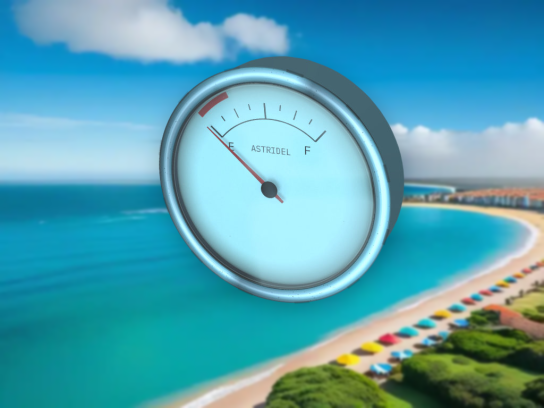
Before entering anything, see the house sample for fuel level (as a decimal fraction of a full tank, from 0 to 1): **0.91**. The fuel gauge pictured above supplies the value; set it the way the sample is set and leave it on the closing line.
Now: **0**
